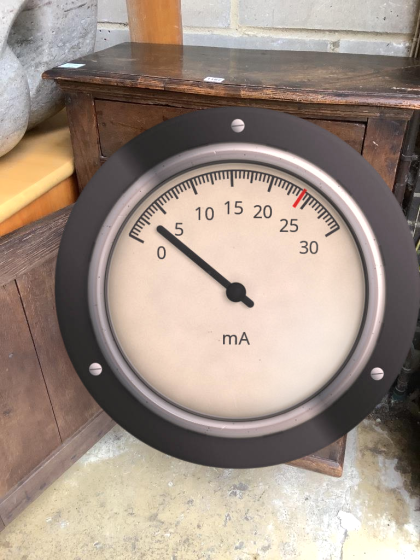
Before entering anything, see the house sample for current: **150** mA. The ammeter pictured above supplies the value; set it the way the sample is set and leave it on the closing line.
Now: **3** mA
